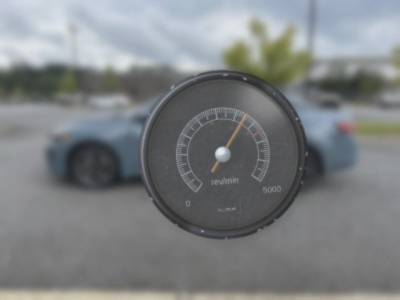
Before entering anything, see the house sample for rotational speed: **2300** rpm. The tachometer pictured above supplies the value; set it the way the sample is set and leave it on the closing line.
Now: **3250** rpm
